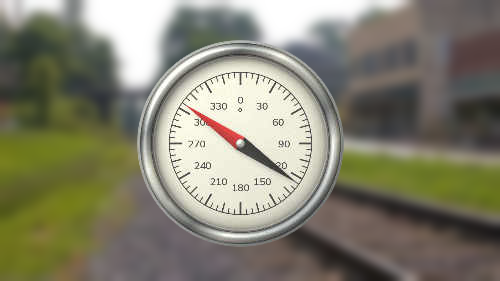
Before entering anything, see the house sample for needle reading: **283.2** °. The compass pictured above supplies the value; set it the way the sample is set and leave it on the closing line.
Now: **305** °
